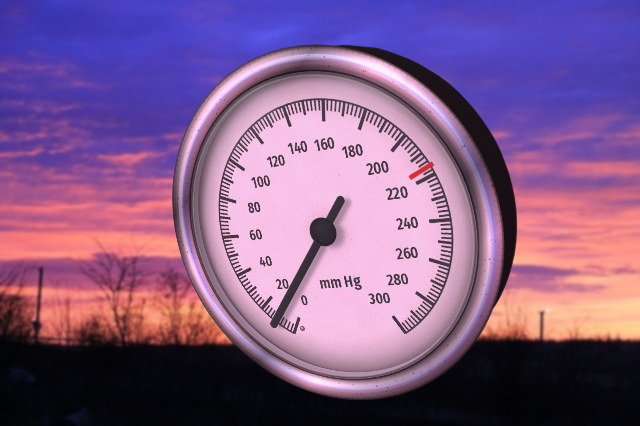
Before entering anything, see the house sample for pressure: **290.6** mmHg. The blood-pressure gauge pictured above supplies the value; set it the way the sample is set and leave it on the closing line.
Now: **10** mmHg
